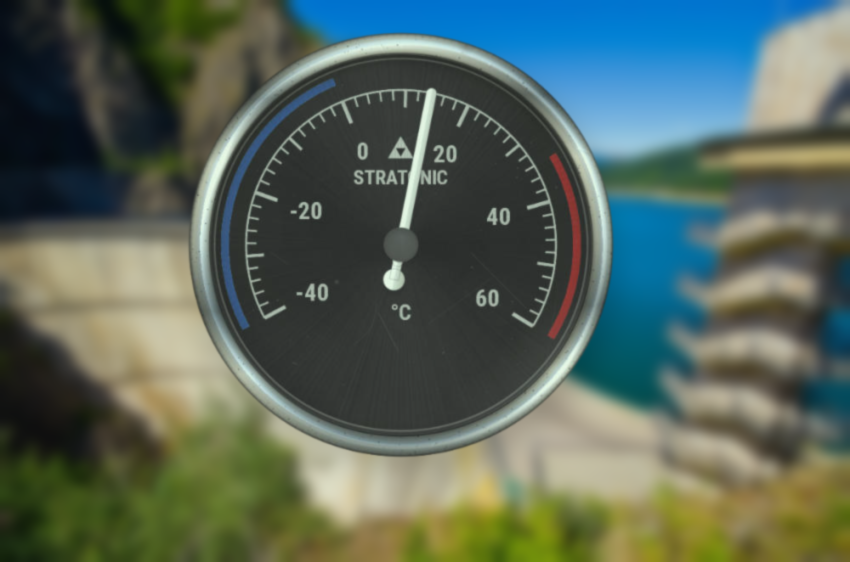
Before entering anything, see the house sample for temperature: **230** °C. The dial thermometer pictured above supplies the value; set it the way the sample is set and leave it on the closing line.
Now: **14** °C
